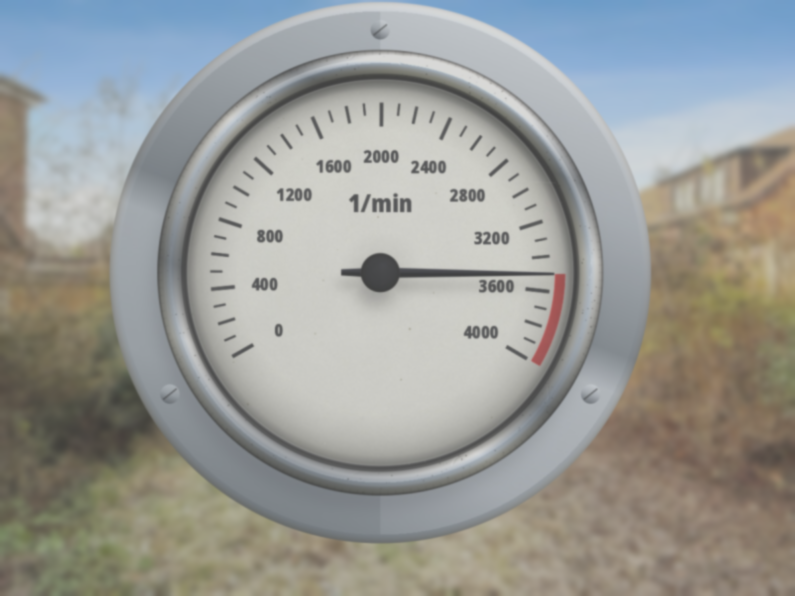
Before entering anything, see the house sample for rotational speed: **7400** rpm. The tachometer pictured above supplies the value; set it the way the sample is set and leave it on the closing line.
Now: **3500** rpm
